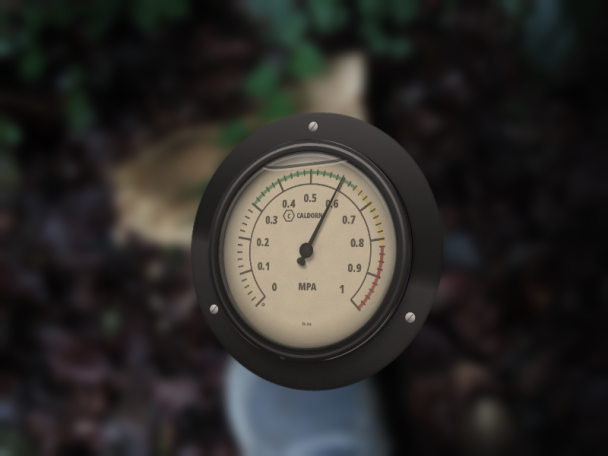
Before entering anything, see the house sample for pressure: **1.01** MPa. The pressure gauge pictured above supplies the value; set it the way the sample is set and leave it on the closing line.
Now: **0.6** MPa
